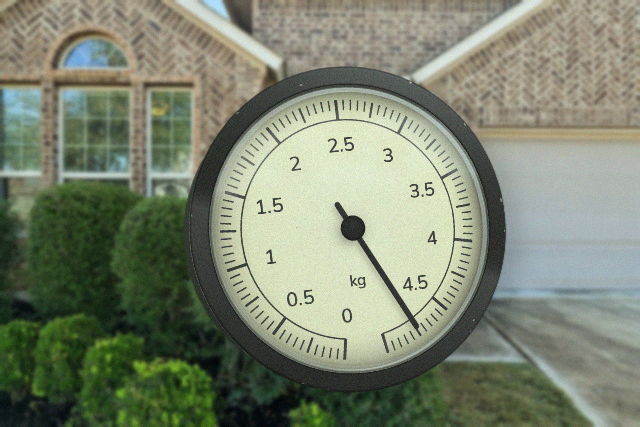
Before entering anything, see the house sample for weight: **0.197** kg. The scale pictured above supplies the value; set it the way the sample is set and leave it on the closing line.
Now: **4.75** kg
